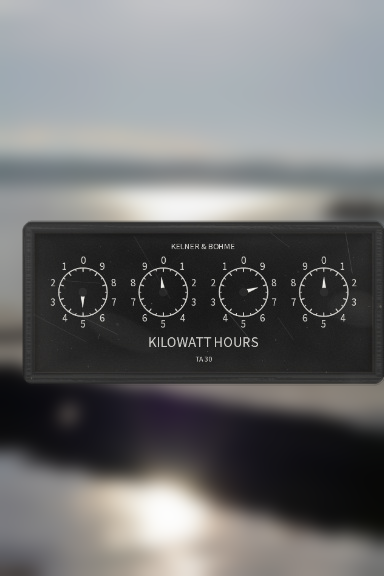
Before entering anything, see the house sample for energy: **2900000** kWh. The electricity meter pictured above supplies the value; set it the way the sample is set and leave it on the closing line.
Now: **4980** kWh
